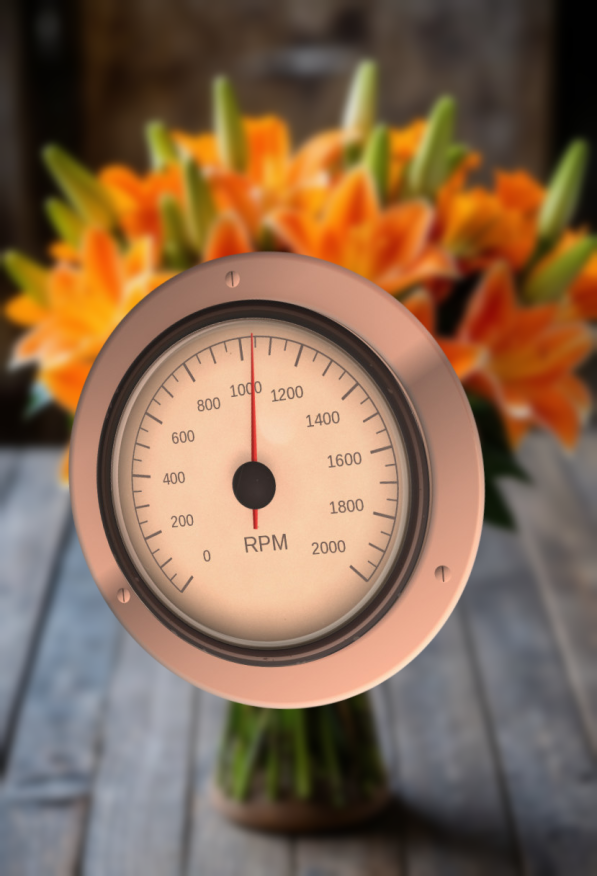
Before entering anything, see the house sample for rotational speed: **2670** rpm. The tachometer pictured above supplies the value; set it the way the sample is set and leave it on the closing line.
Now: **1050** rpm
